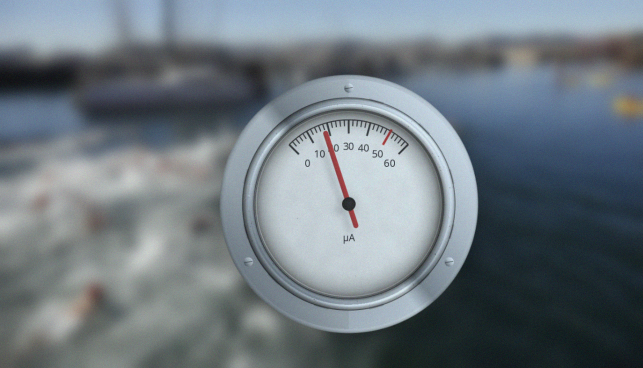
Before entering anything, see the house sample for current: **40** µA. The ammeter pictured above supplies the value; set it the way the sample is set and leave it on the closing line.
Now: **18** µA
